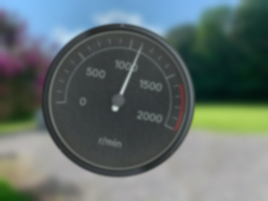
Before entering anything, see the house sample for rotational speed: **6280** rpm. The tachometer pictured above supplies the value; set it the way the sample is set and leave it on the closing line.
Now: **1100** rpm
